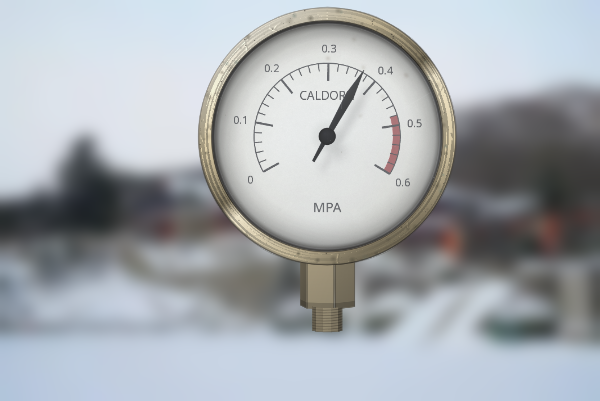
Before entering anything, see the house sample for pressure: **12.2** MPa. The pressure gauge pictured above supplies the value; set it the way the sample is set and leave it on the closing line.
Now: **0.37** MPa
